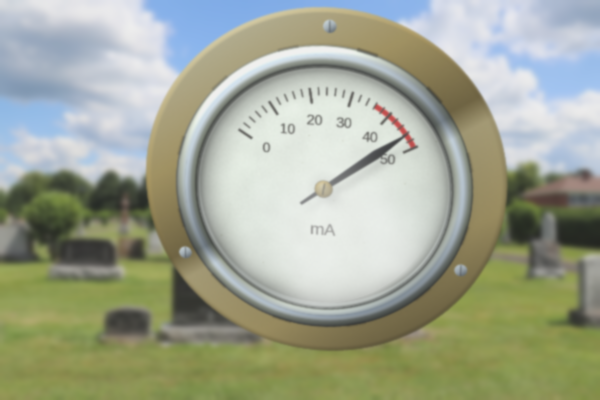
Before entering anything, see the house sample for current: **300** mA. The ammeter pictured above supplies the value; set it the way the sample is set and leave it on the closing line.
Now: **46** mA
